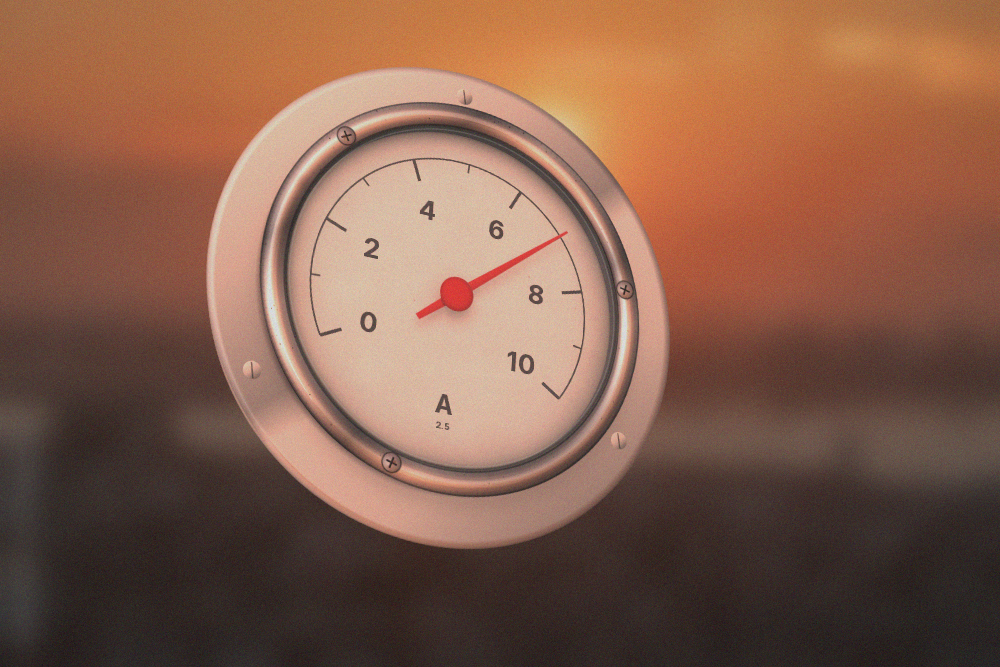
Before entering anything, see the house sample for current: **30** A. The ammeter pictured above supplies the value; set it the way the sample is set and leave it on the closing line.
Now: **7** A
